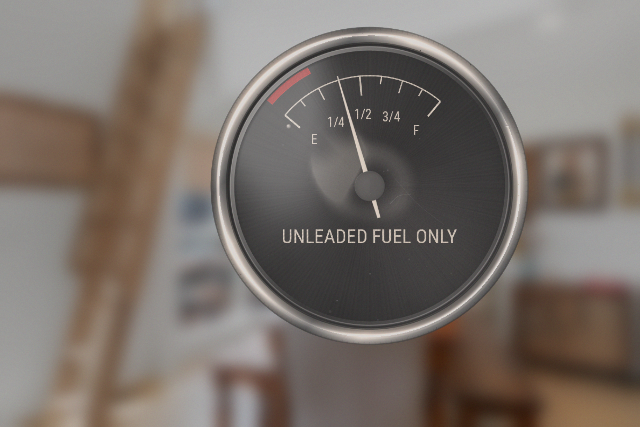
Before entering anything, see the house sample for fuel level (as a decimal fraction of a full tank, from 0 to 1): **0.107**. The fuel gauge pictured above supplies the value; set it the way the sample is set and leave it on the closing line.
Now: **0.375**
